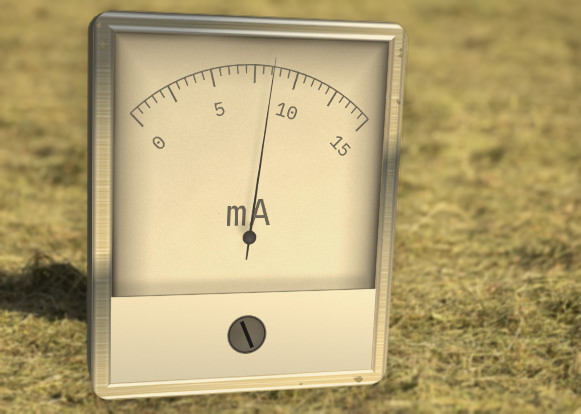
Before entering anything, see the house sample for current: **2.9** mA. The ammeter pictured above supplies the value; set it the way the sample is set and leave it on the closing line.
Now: **8.5** mA
